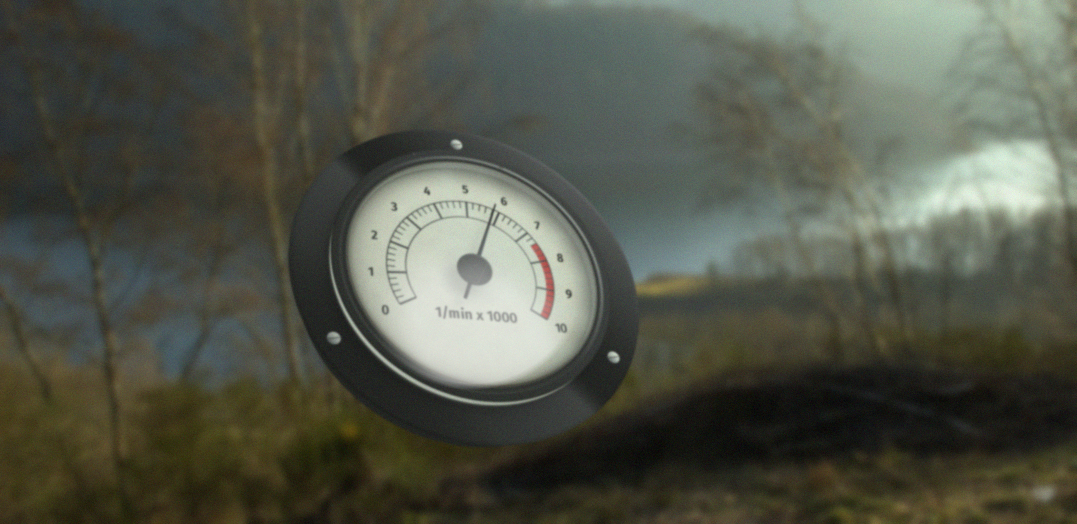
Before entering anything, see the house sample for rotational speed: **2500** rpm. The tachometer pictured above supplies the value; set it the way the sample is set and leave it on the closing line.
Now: **5800** rpm
